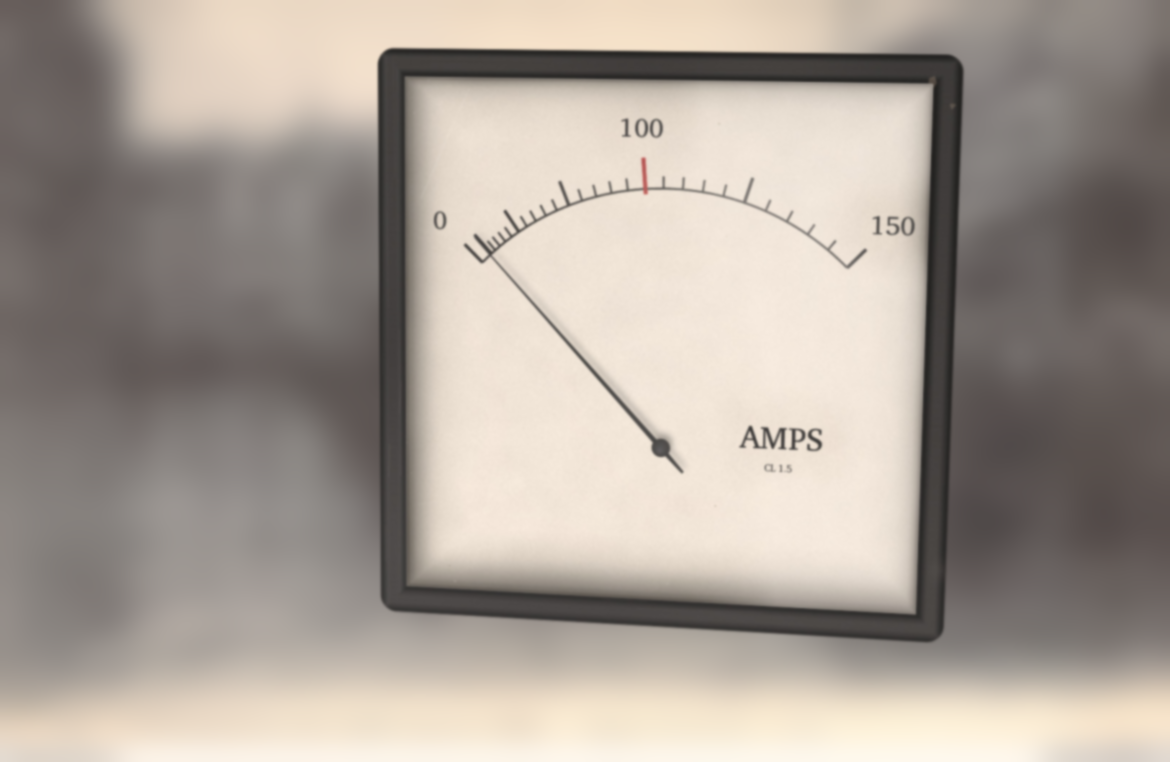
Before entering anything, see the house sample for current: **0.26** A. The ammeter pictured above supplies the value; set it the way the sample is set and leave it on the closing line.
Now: **25** A
